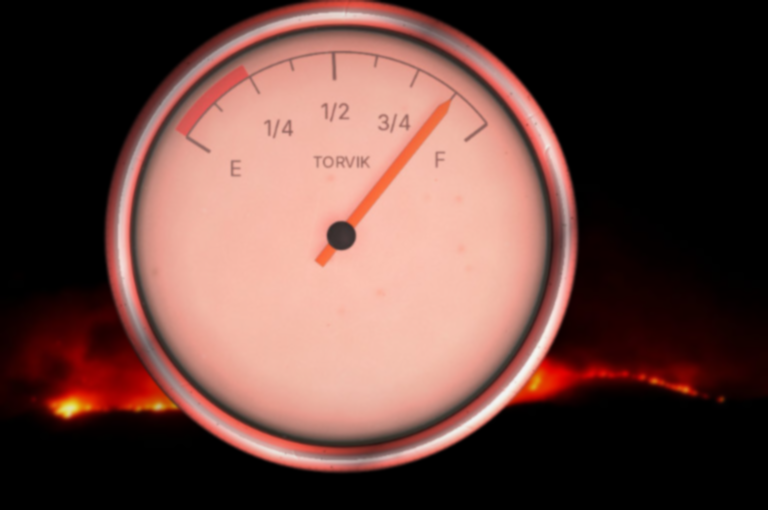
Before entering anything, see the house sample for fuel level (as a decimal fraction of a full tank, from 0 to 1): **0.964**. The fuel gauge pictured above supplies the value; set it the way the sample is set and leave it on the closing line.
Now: **0.875**
